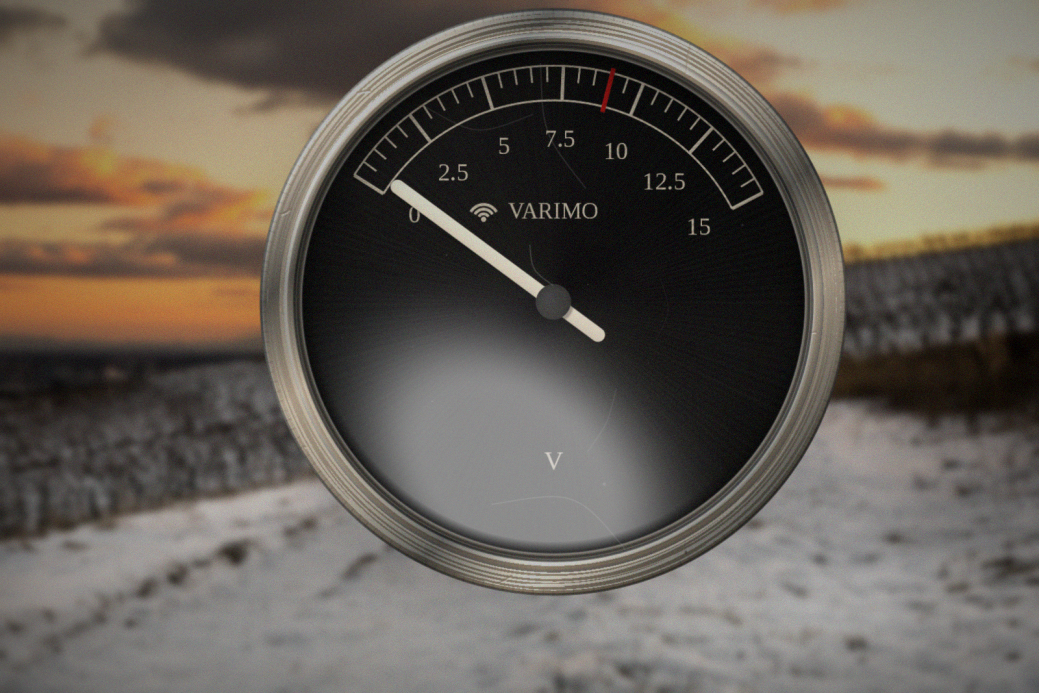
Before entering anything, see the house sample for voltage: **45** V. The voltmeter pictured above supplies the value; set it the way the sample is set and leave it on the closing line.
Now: **0.5** V
